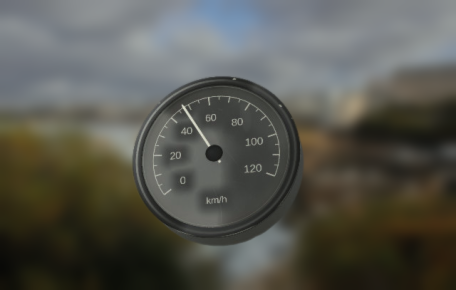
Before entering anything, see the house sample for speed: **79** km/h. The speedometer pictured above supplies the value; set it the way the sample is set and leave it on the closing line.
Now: **47.5** km/h
